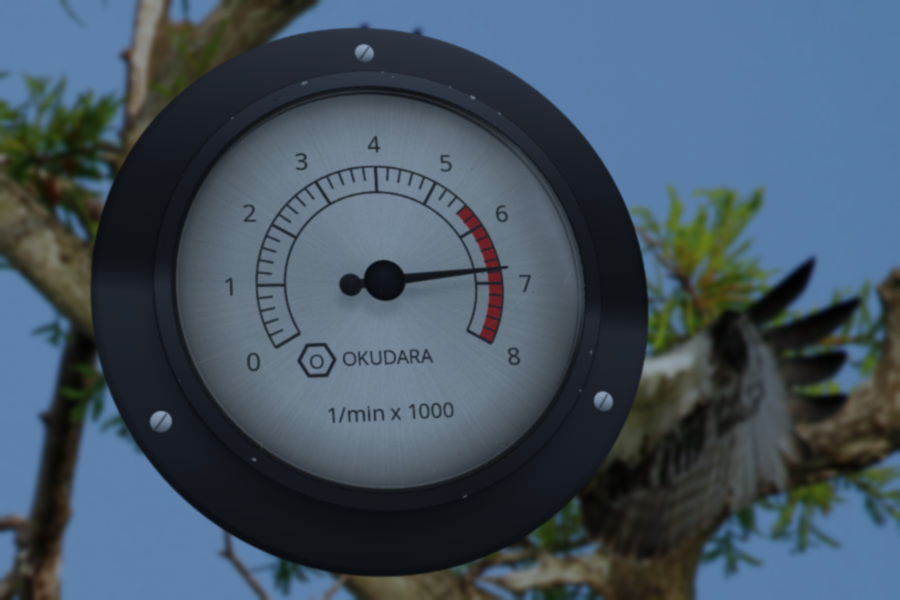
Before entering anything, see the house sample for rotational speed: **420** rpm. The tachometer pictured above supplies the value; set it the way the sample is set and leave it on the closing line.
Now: **6800** rpm
